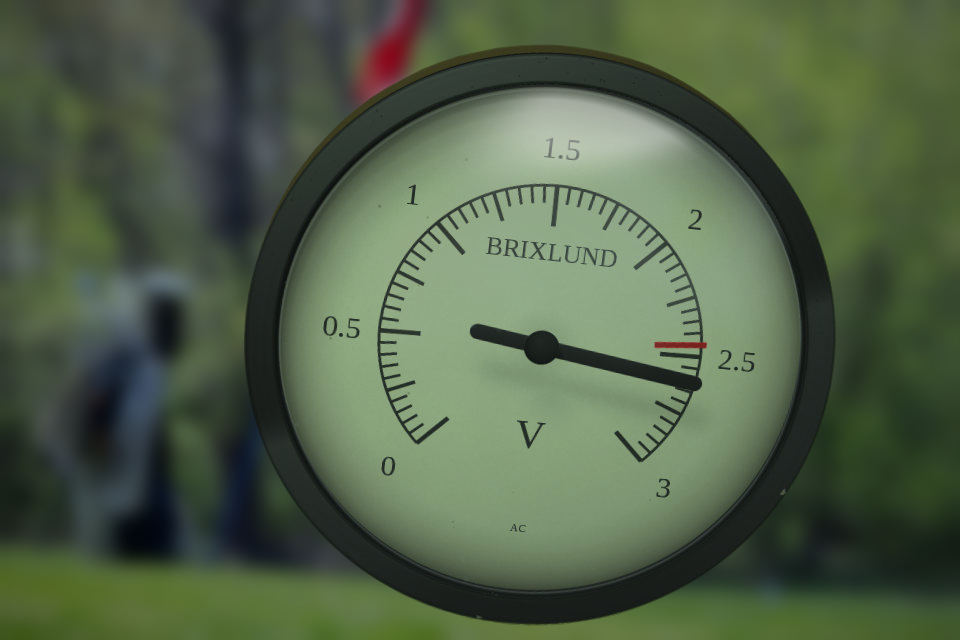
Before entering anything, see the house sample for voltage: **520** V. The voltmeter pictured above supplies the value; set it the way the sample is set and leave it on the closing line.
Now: **2.6** V
